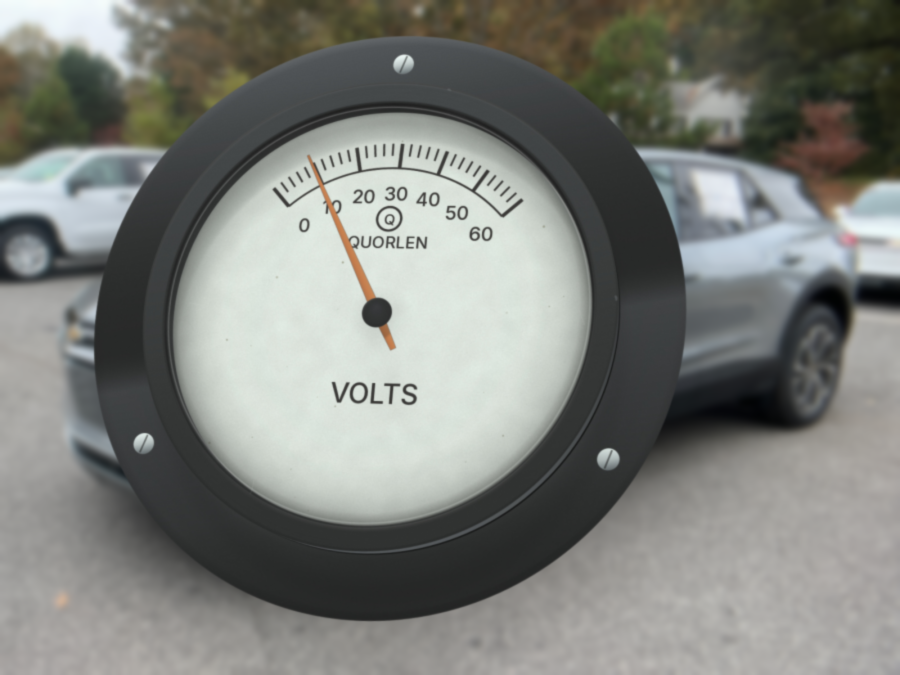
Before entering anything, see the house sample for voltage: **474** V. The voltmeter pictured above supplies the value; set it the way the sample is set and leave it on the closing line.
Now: **10** V
